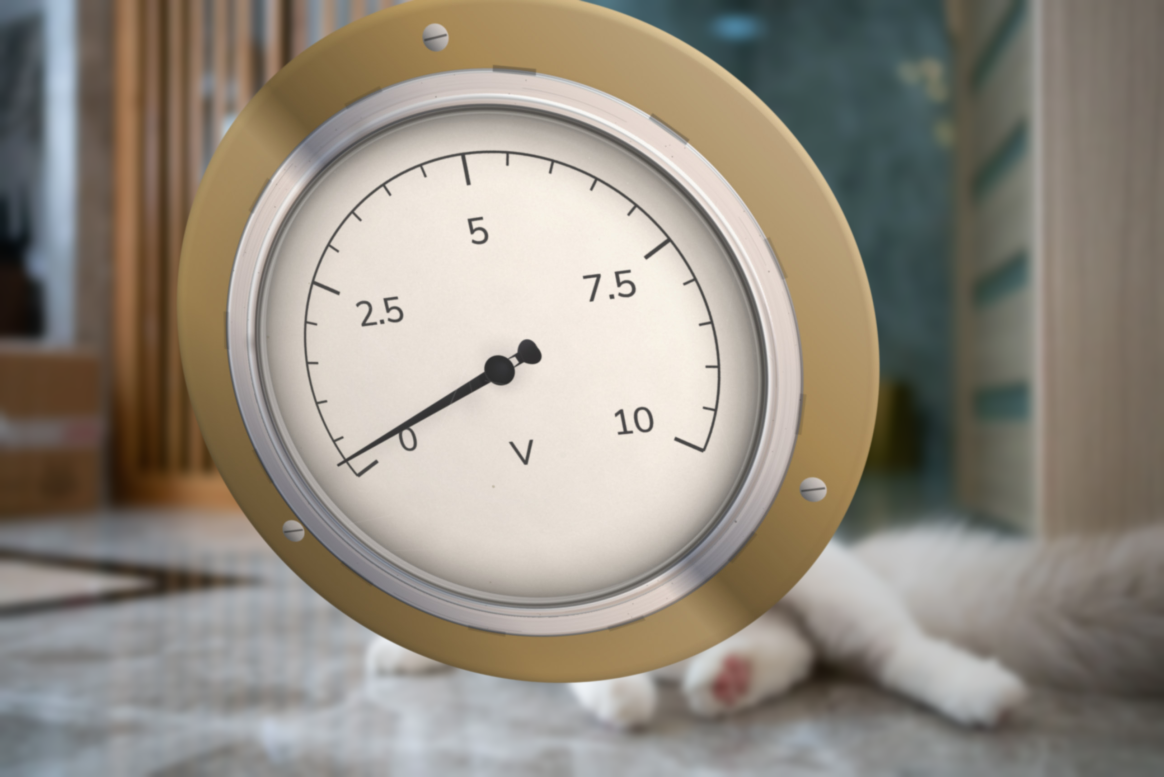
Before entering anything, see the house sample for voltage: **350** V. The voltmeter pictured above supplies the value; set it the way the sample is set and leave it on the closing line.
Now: **0.25** V
